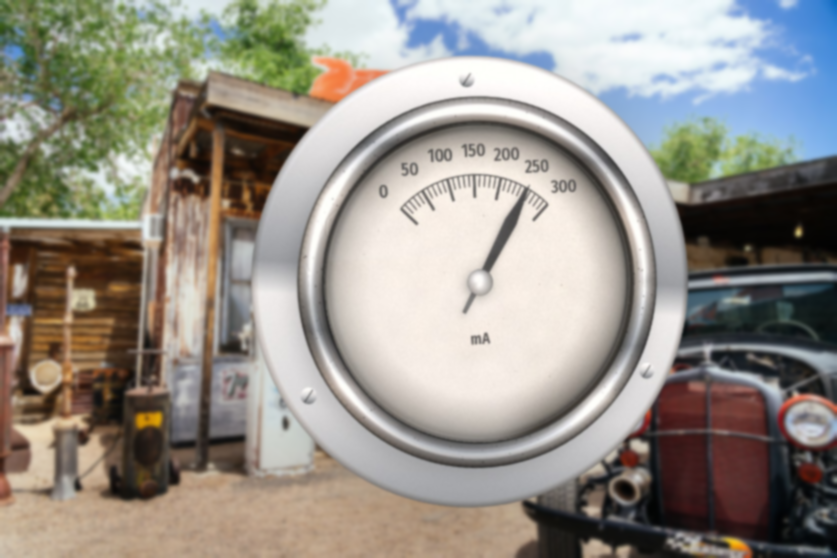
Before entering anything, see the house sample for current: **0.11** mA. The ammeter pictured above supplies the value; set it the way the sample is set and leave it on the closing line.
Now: **250** mA
